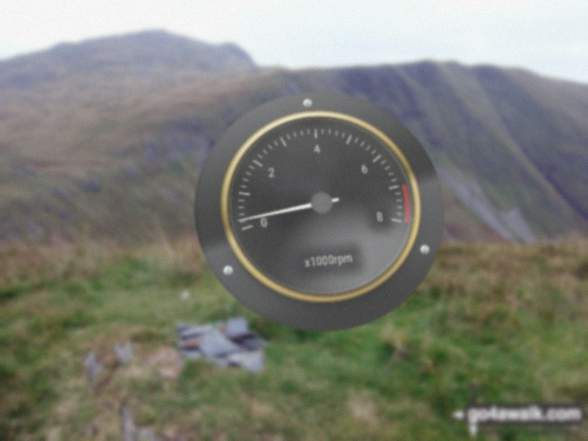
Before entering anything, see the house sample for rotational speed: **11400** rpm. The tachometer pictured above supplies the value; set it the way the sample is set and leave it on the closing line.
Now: **200** rpm
